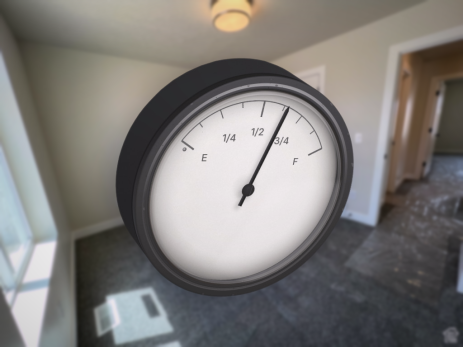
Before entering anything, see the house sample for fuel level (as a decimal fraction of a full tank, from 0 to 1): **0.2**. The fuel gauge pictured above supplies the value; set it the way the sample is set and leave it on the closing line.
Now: **0.625**
